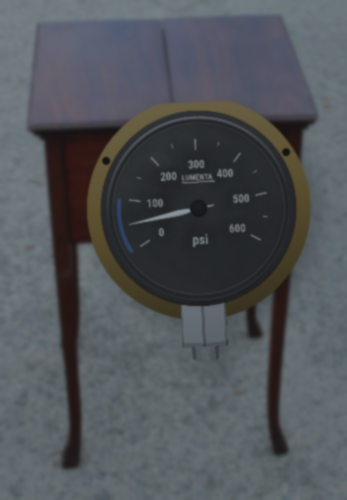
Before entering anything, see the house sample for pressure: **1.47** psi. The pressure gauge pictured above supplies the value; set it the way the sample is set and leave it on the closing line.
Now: **50** psi
